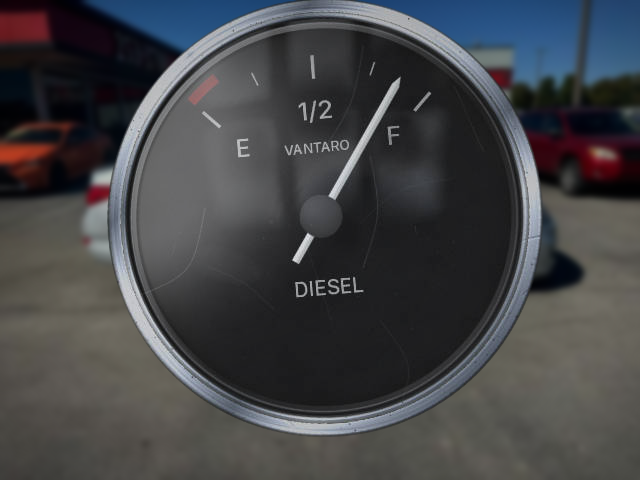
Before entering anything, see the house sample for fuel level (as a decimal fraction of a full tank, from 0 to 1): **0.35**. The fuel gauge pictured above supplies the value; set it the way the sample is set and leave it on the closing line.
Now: **0.875**
